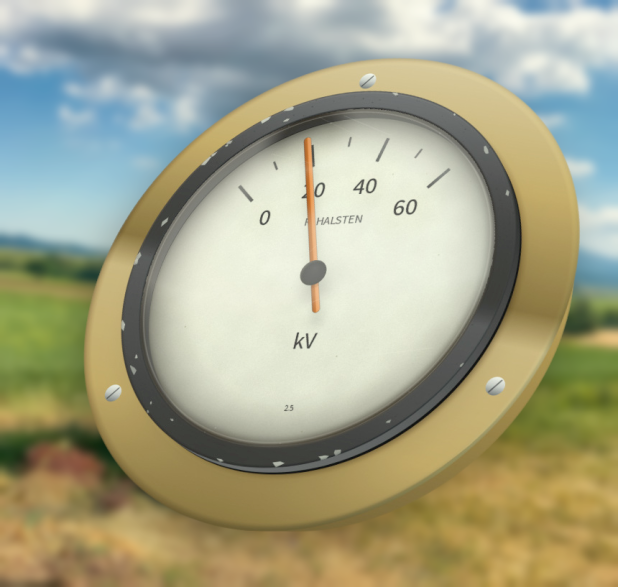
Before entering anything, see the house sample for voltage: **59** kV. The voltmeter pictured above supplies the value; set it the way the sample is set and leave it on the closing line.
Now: **20** kV
